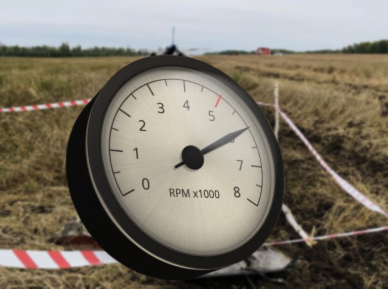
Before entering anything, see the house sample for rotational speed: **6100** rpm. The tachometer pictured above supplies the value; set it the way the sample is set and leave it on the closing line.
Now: **6000** rpm
